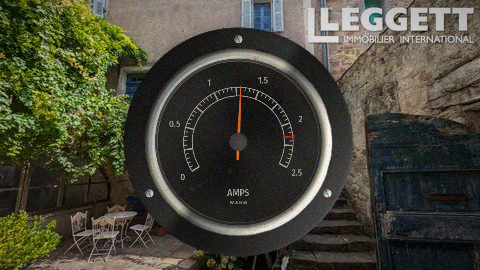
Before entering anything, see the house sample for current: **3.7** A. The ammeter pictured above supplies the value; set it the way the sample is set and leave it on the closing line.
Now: **1.3** A
